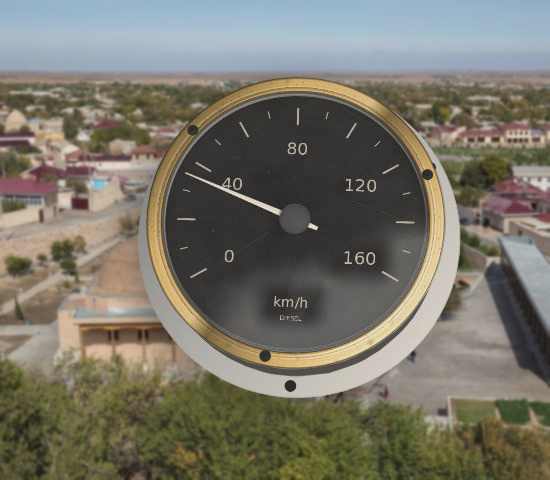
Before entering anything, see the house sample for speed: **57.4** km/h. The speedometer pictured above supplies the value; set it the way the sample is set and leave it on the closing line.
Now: **35** km/h
